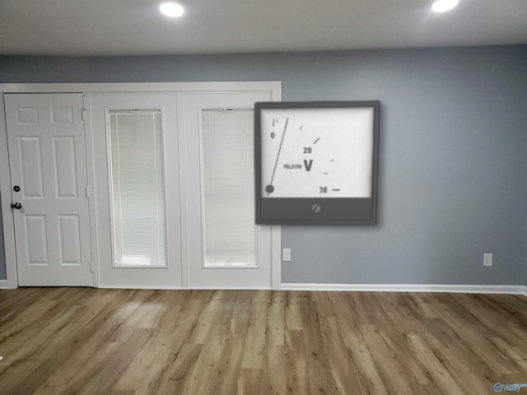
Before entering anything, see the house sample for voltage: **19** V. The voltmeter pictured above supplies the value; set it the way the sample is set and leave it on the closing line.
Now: **10** V
